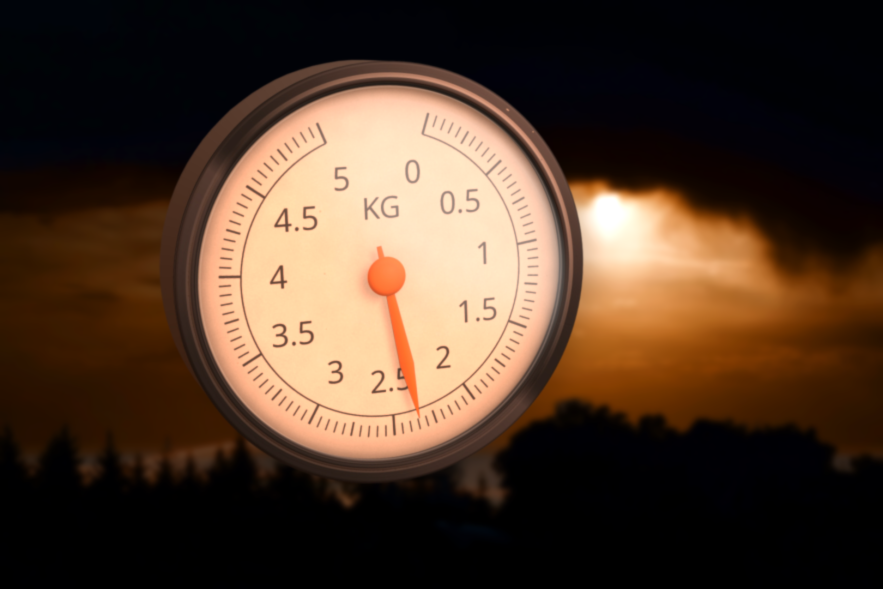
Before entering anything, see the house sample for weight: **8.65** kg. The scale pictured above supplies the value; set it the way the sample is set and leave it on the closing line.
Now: **2.35** kg
